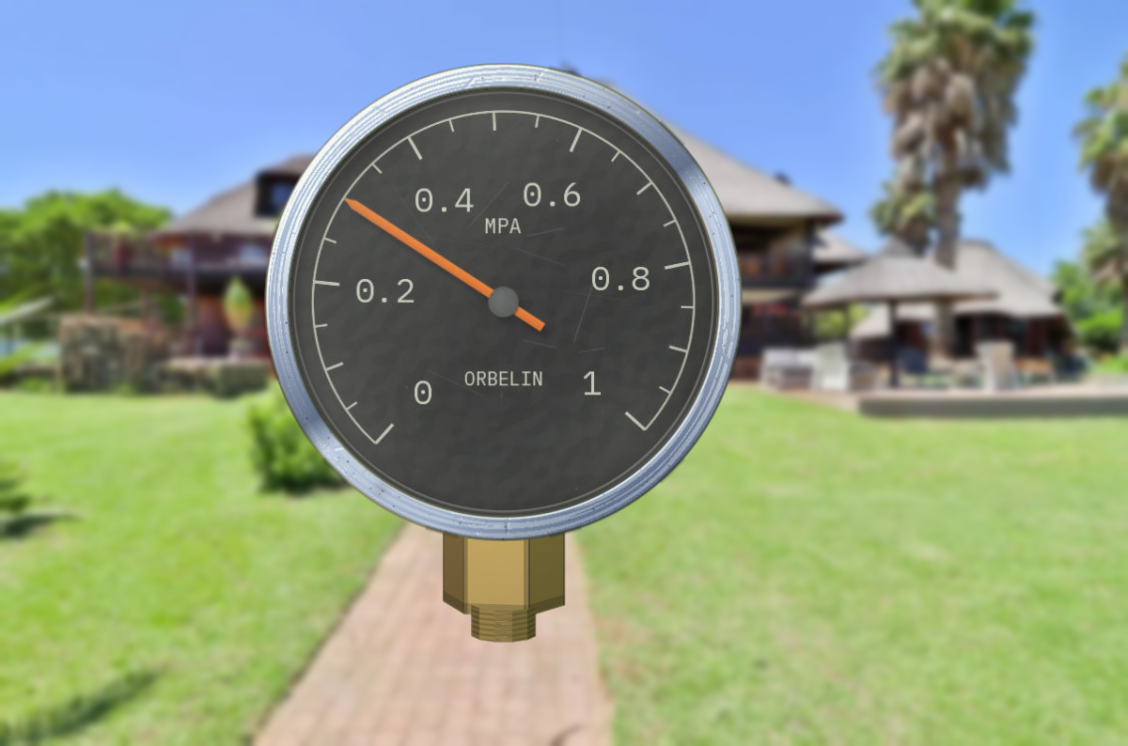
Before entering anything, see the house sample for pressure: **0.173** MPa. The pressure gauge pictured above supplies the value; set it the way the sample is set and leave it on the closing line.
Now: **0.3** MPa
